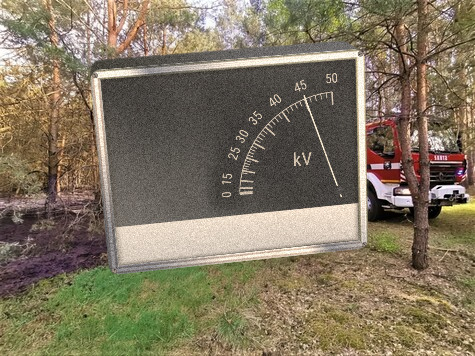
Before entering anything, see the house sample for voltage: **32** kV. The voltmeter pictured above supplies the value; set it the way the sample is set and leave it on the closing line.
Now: **45** kV
